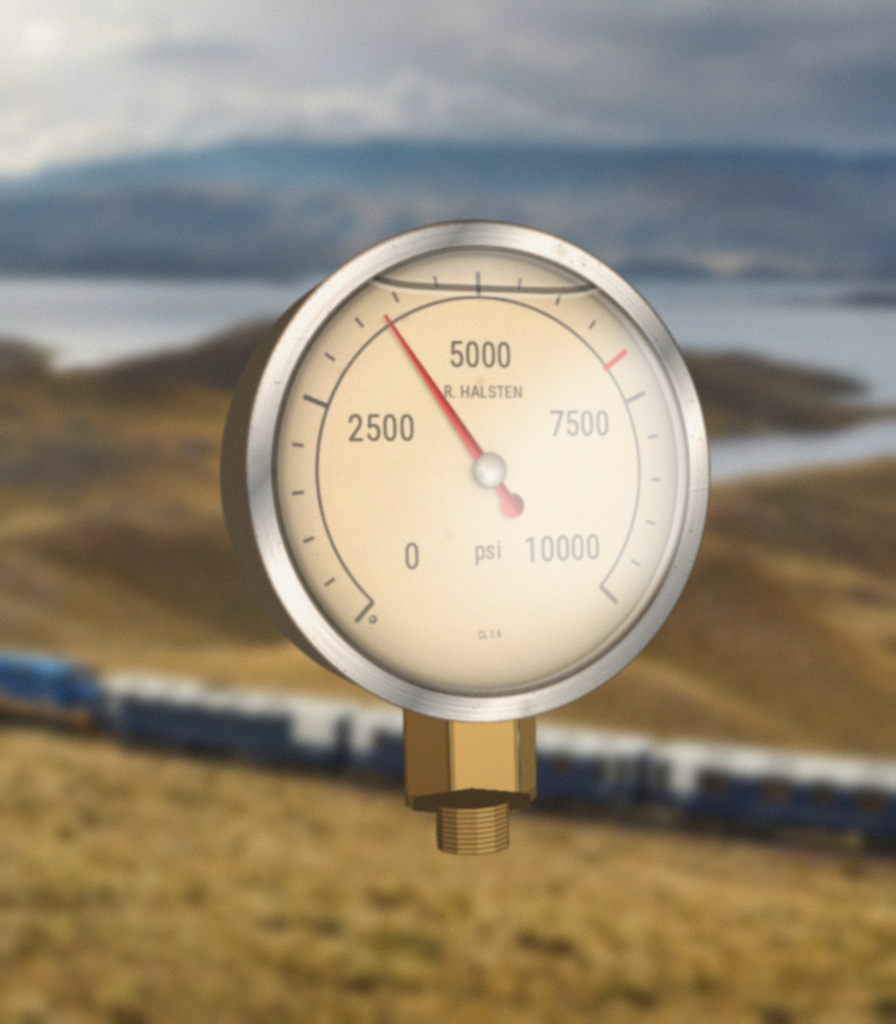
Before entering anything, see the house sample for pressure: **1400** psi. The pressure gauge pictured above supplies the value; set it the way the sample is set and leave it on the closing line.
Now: **3750** psi
